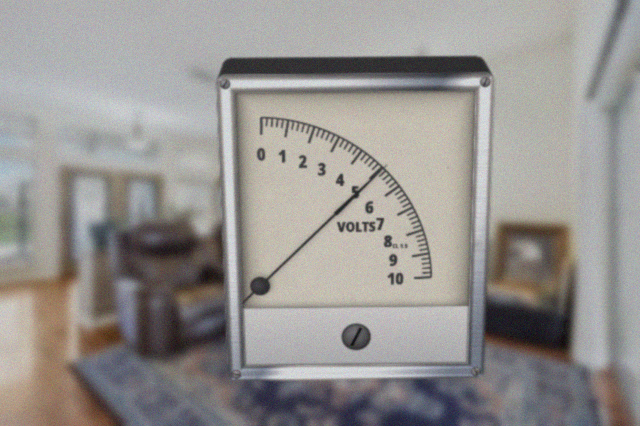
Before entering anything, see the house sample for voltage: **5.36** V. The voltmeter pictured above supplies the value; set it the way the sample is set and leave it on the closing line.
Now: **5** V
